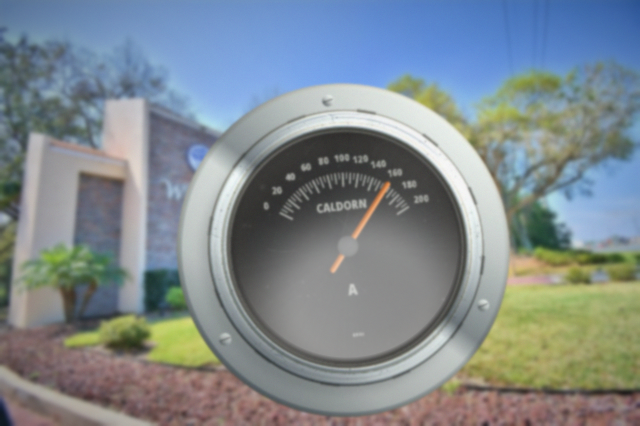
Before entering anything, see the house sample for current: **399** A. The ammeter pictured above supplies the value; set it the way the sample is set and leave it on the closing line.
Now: **160** A
